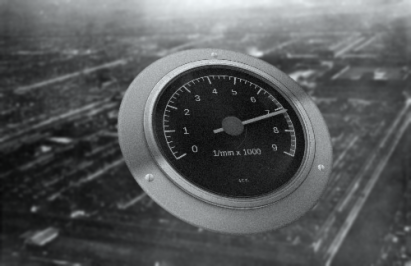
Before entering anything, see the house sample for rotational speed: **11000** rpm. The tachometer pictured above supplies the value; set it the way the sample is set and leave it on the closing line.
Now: **7200** rpm
